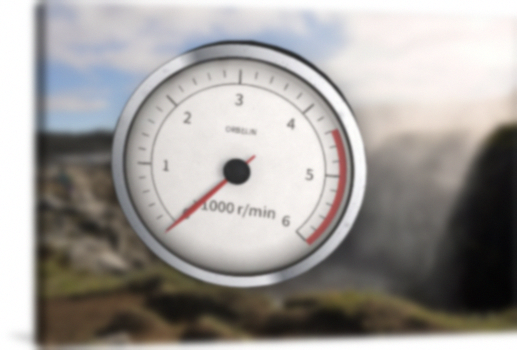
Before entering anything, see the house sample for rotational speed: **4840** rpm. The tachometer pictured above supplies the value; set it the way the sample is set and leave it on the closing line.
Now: **0** rpm
